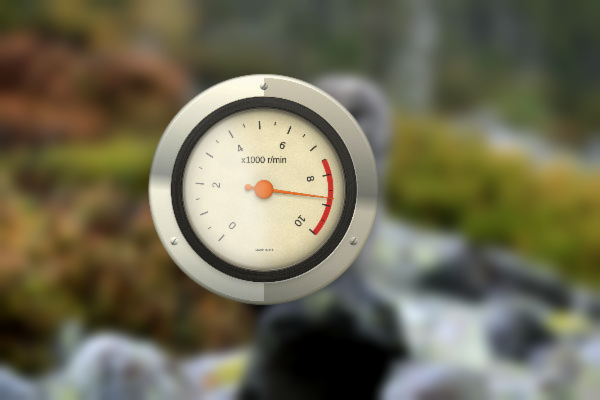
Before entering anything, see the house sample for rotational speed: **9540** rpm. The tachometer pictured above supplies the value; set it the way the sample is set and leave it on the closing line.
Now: **8750** rpm
